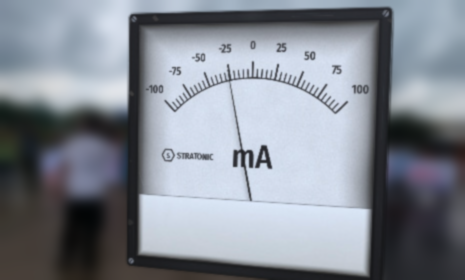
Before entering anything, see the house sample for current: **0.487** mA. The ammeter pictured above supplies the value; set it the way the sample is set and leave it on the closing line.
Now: **-25** mA
